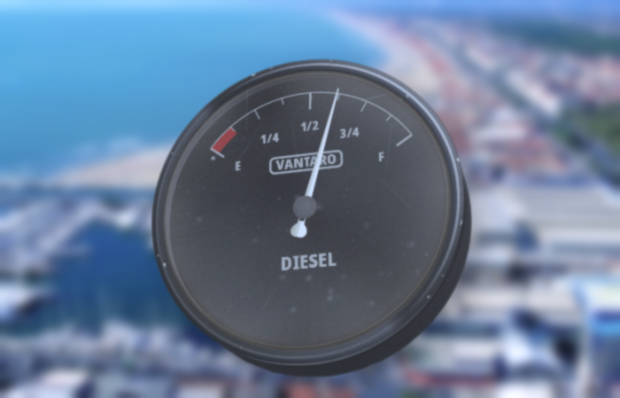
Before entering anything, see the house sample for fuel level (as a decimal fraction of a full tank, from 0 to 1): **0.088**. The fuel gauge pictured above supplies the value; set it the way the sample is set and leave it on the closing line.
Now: **0.625**
